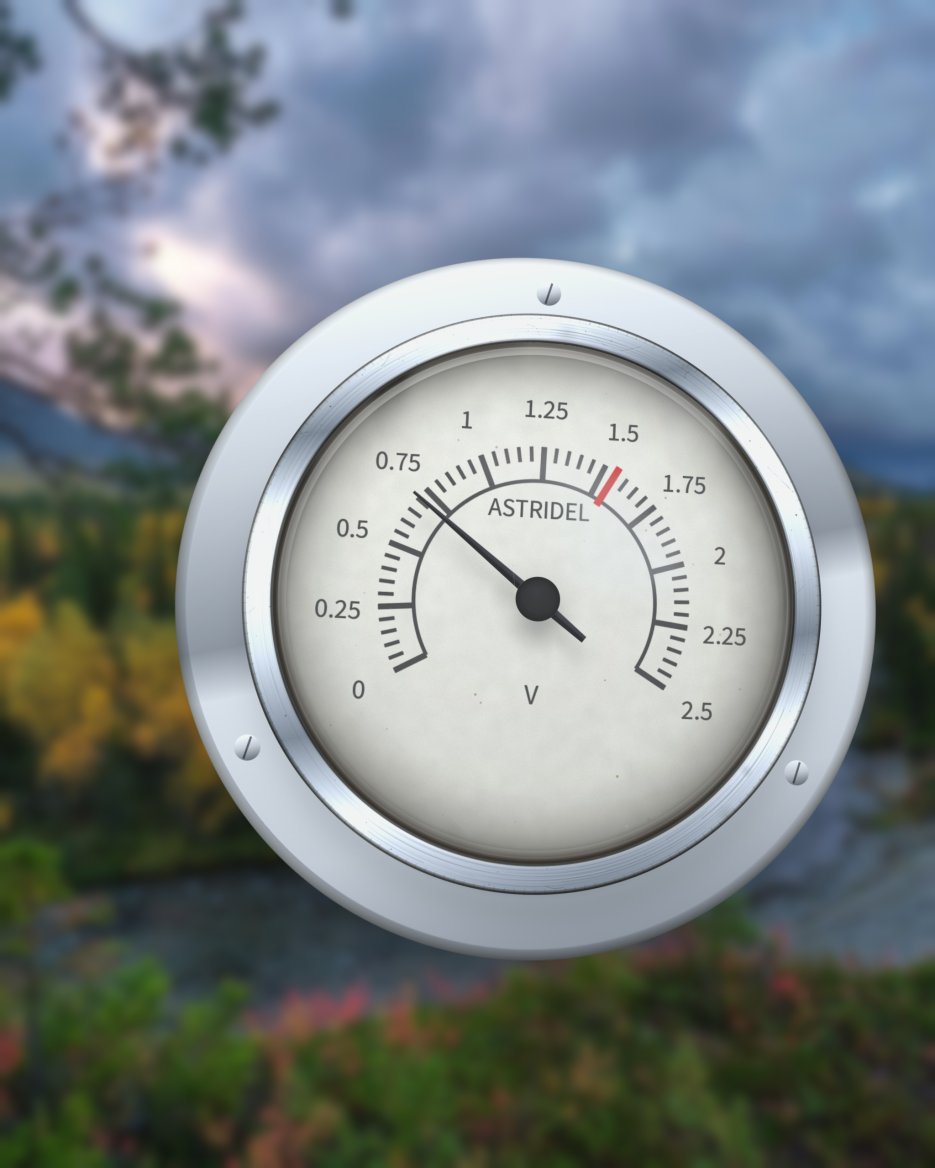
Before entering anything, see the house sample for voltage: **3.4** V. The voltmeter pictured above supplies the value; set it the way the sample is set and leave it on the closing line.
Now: **0.7** V
